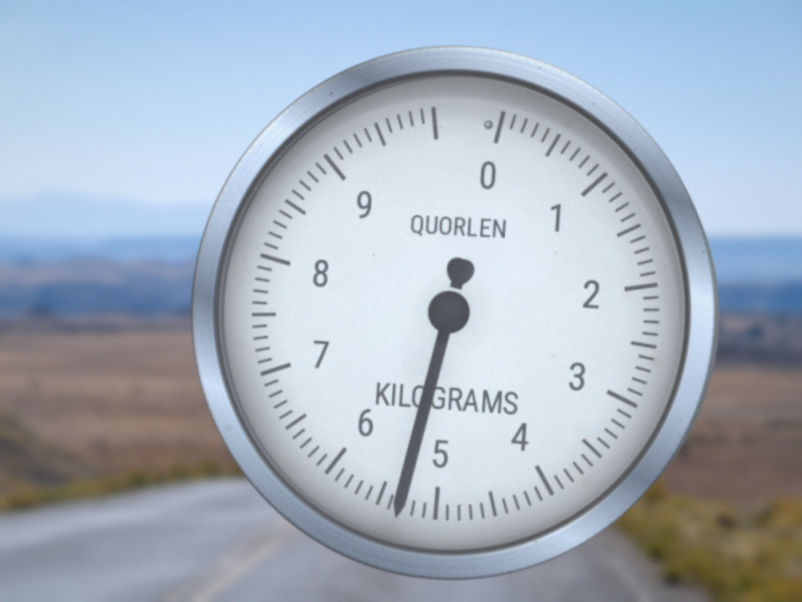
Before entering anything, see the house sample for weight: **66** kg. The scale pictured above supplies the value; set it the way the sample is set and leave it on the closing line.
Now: **5.3** kg
